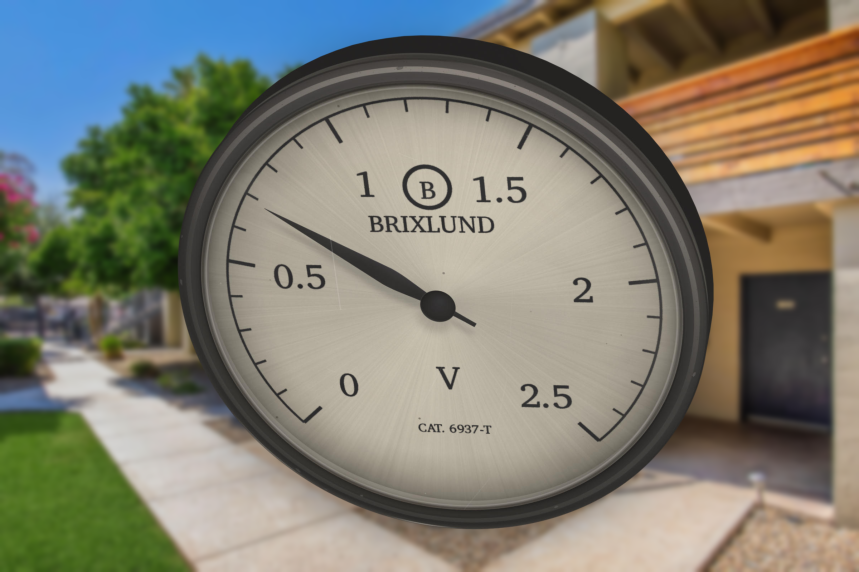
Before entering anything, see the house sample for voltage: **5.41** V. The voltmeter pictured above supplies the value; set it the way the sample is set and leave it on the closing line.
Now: **0.7** V
